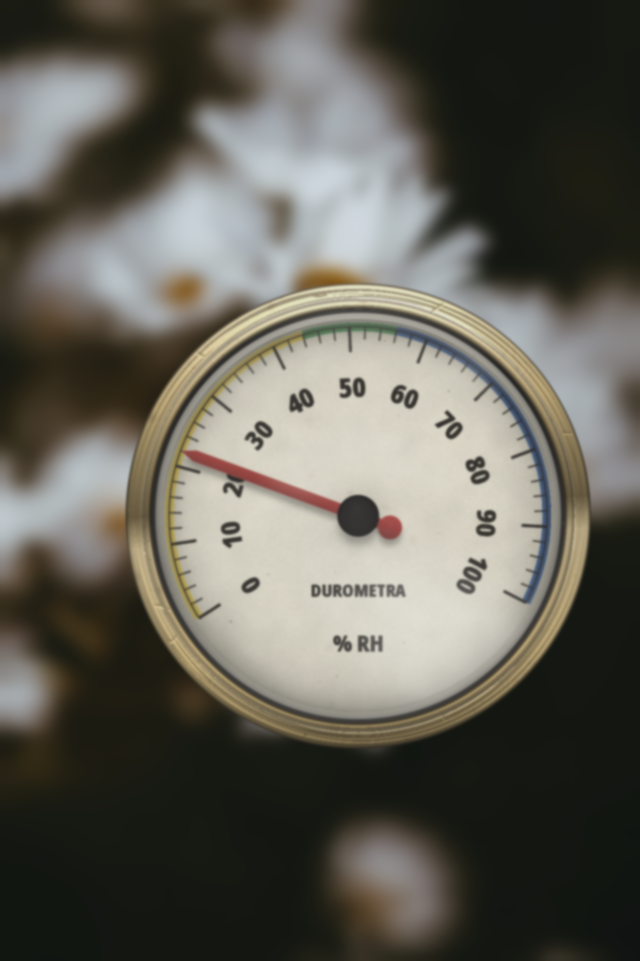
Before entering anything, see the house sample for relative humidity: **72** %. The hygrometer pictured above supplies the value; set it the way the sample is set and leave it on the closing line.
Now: **22** %
